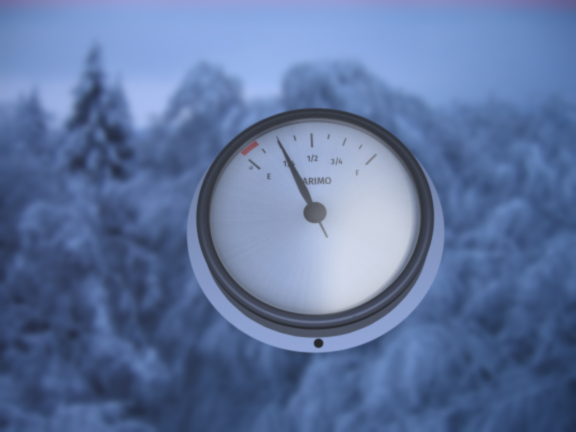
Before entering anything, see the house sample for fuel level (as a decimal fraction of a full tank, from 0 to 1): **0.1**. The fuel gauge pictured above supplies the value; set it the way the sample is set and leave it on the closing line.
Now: **0.25**
